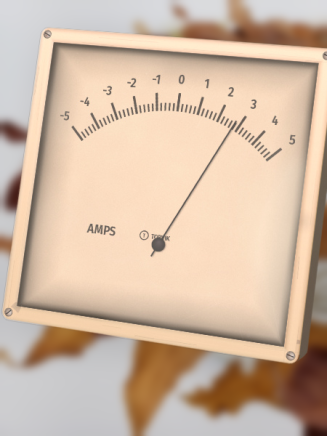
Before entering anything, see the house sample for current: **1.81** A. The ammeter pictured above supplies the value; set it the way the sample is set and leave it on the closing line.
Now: **2.8** A
